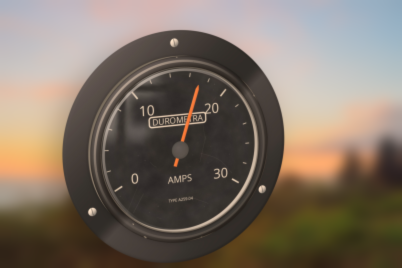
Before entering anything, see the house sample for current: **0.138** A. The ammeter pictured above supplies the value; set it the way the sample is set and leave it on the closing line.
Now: **17** A
